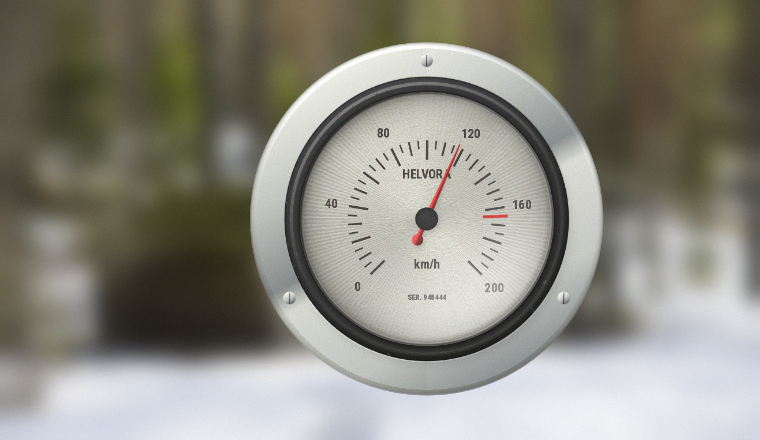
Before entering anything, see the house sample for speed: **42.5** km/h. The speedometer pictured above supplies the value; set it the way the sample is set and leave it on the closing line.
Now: **117.5** km/h
